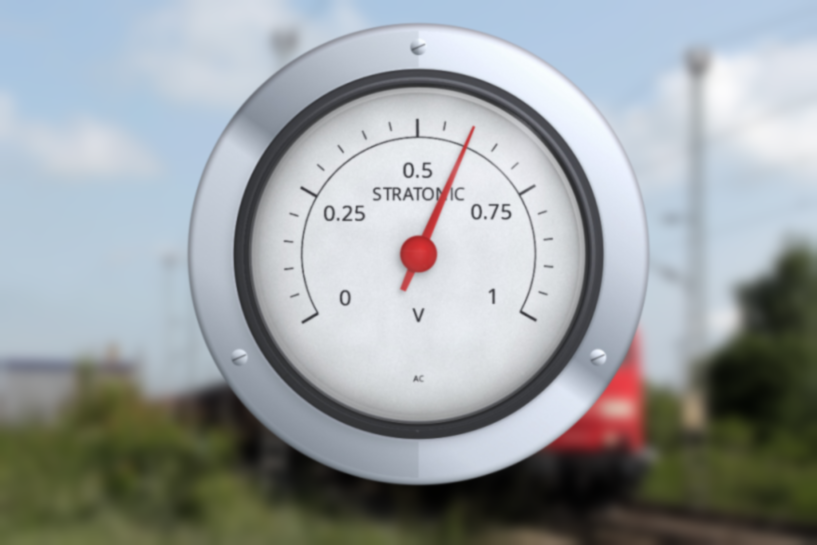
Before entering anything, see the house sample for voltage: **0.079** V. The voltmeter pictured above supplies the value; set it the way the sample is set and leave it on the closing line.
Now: **0.6** V
